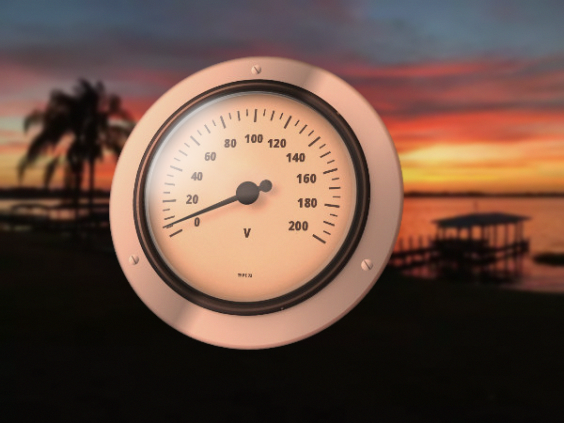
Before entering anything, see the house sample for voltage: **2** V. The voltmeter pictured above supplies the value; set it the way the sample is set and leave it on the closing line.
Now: **5** V
